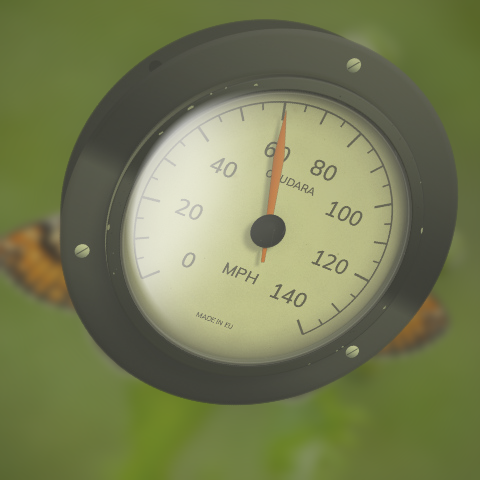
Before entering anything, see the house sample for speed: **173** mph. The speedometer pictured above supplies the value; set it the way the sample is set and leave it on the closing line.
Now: **60** mph
